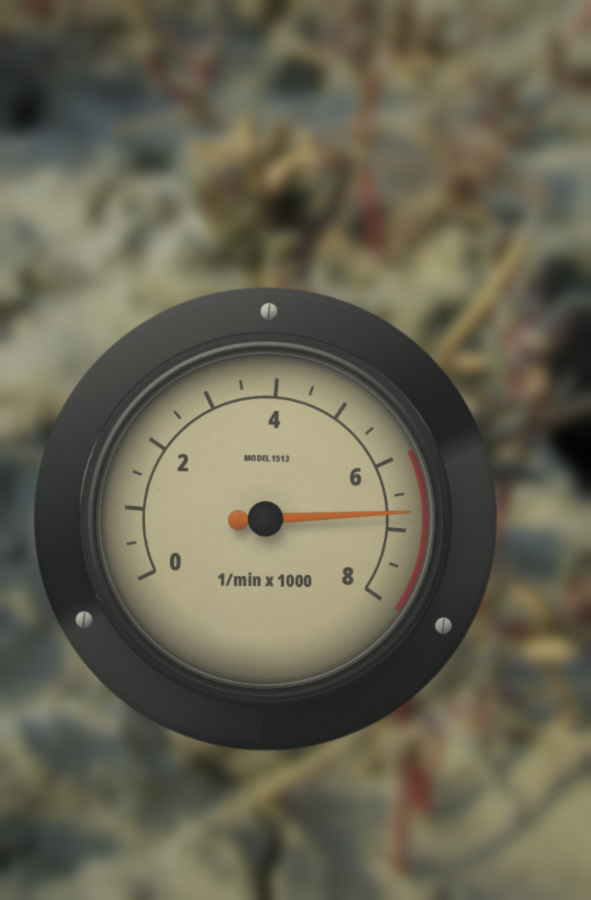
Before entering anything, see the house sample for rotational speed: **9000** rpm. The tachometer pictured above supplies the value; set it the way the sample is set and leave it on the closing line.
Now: **6750** rpm
